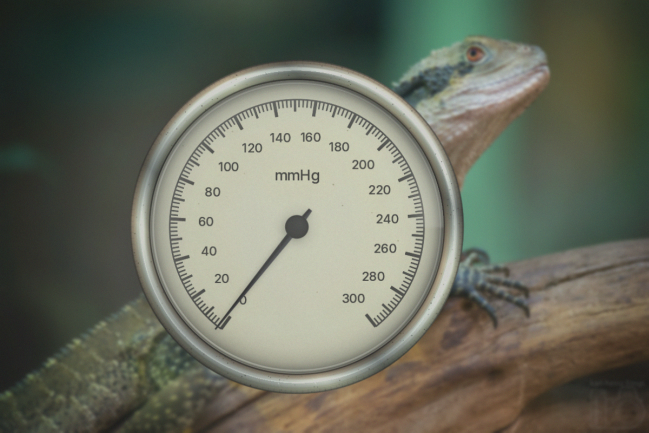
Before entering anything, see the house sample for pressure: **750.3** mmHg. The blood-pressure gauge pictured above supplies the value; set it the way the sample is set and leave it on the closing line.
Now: **2** mmHg
